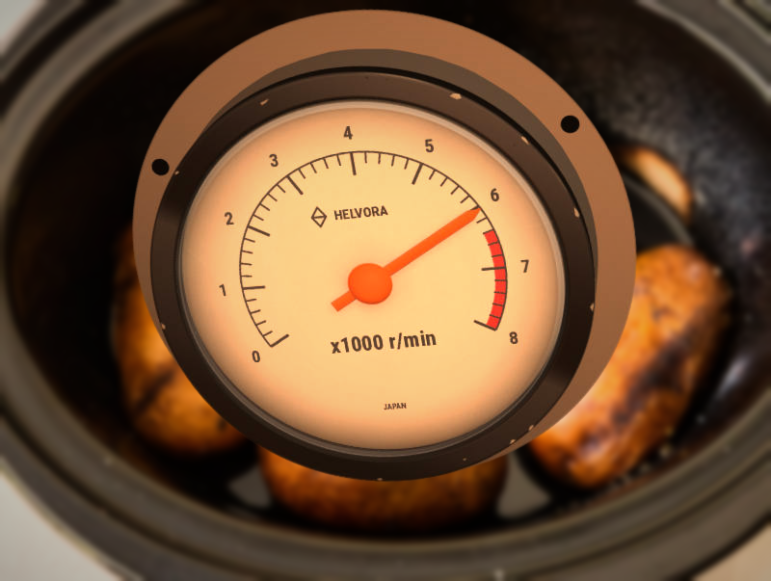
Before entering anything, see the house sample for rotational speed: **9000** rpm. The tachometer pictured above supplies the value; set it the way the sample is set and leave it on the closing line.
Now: **6000** rpm
